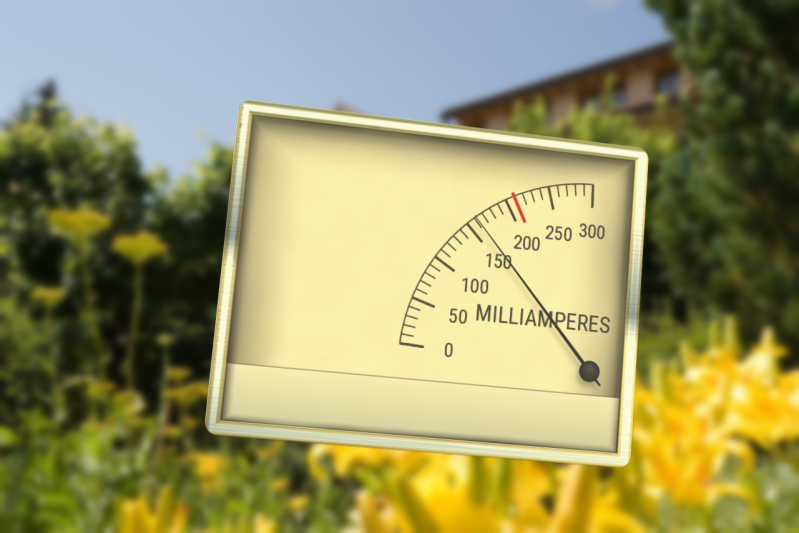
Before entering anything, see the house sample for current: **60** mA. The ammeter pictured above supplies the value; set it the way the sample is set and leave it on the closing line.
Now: **160** mA
